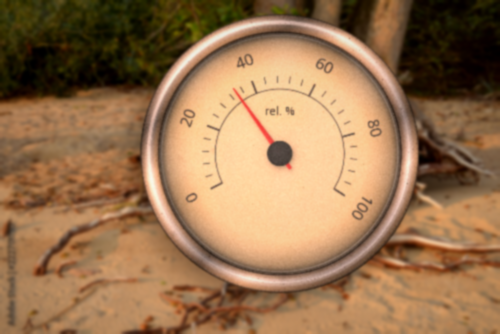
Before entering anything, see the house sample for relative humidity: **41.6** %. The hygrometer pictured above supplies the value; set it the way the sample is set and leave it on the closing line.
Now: **34** %
